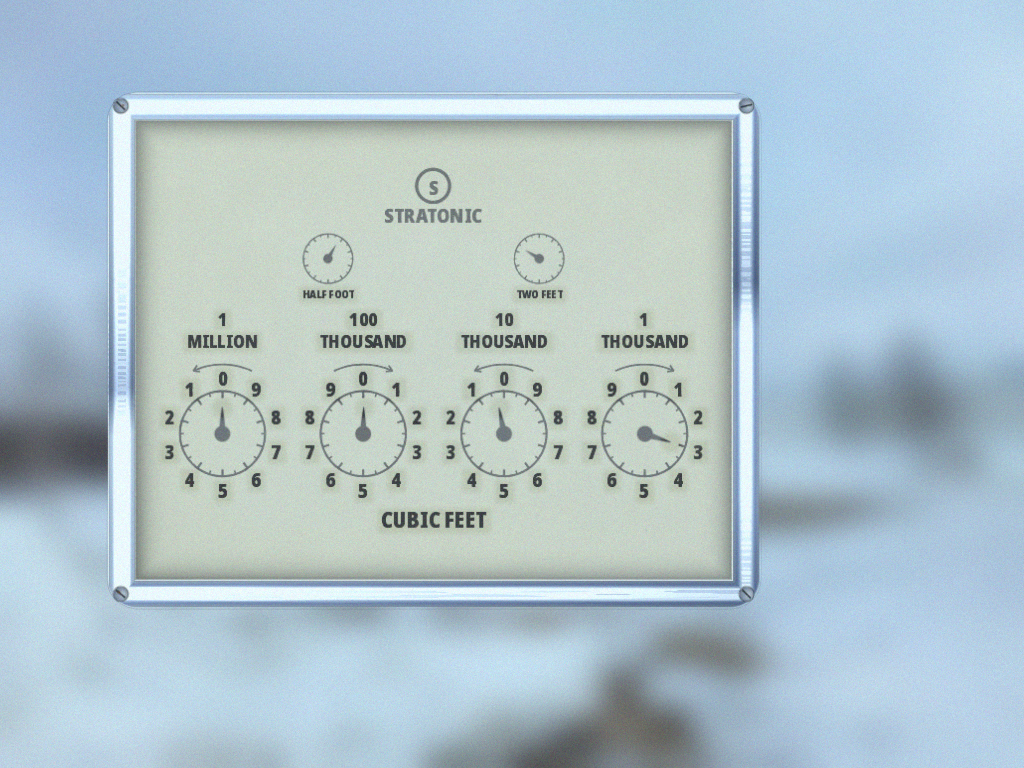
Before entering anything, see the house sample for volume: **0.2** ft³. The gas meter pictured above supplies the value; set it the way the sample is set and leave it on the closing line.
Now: **300** ft³
